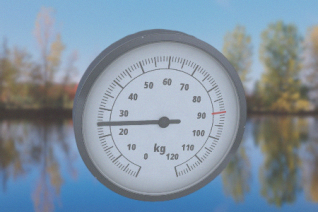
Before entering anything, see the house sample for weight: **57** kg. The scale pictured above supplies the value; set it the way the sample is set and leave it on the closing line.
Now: **25** kg
